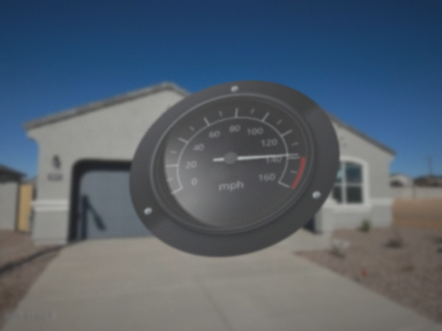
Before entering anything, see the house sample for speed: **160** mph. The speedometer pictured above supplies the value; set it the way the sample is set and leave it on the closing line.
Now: **140** mph
